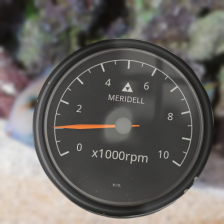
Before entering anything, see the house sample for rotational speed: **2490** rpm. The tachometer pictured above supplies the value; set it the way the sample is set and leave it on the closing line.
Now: **1000** rpm
